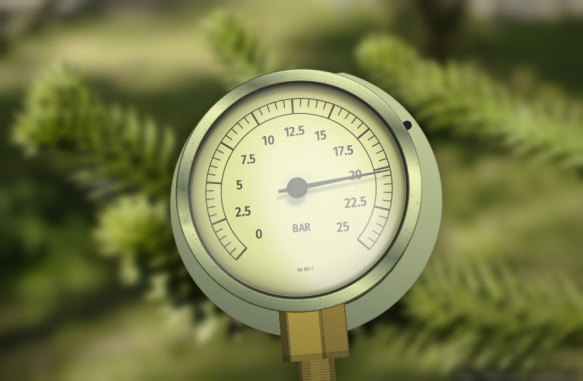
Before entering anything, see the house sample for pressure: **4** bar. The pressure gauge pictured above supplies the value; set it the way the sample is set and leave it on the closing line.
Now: **20.25** bar
